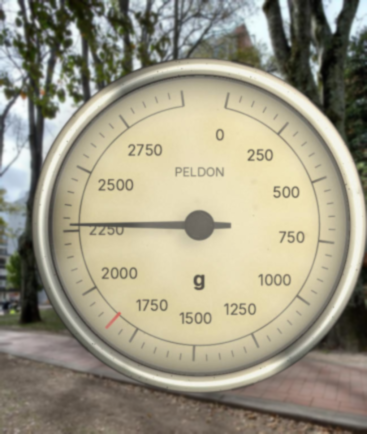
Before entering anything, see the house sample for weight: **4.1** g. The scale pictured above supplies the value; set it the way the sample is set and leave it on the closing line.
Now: **2275** g
